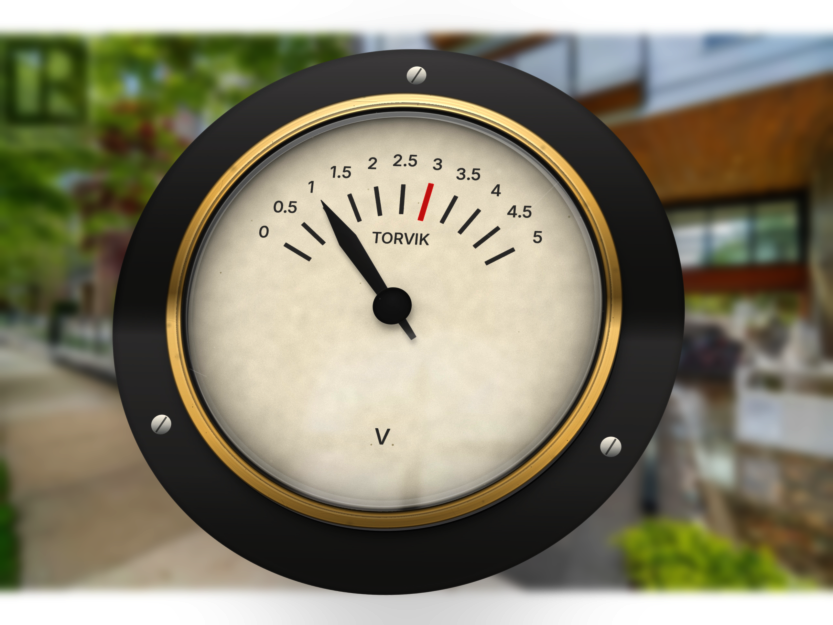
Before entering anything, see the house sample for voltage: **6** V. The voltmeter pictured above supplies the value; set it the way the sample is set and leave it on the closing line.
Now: **1** V
